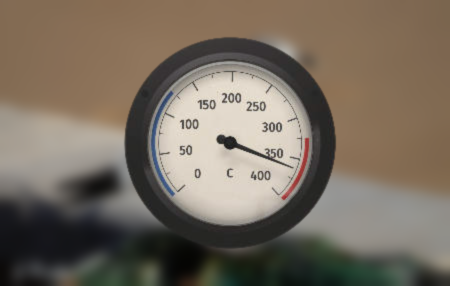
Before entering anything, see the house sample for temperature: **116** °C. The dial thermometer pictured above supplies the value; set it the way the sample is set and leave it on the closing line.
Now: **362.5** °C
